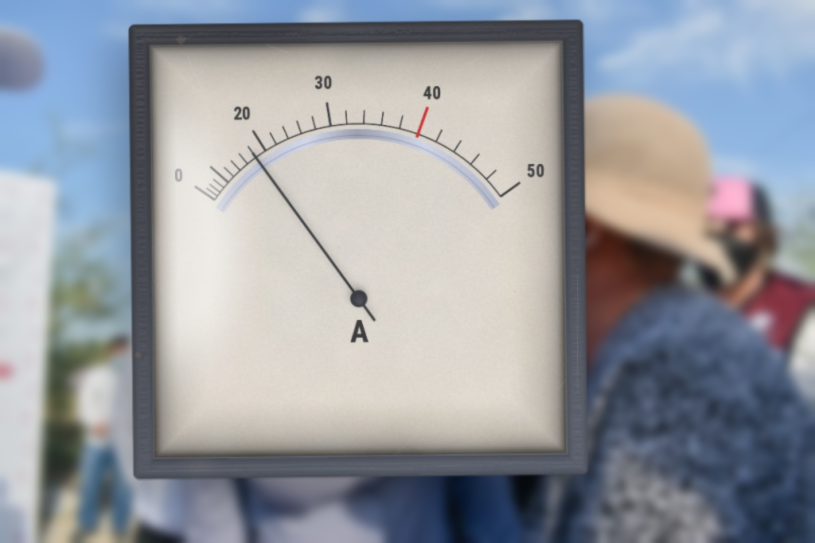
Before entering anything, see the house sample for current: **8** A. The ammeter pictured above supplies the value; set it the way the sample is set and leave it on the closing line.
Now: **18** A
